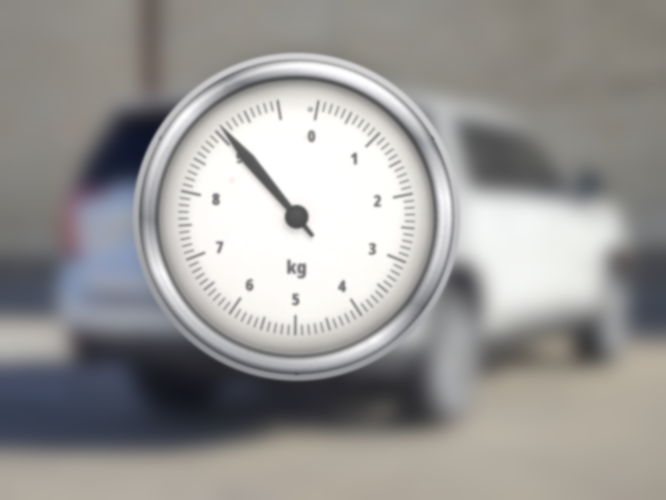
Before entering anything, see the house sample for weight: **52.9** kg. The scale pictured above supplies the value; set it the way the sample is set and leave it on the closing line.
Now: **9.1** kg
